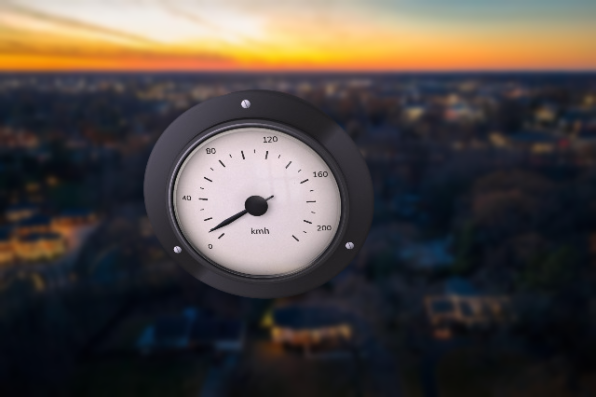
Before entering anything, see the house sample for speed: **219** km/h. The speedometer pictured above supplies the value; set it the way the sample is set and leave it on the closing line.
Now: **10** km/h
